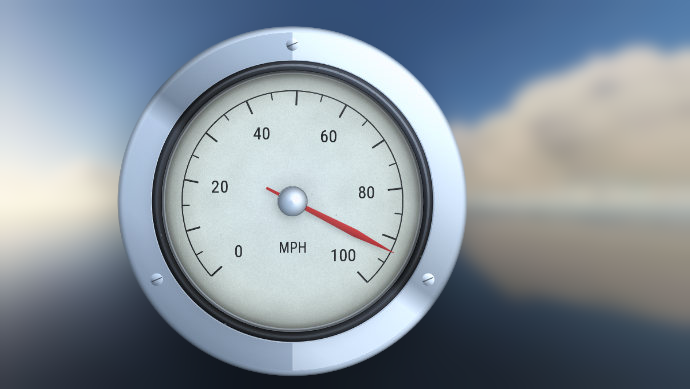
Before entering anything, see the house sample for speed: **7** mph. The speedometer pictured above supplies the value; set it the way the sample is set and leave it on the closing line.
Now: **92.5** mph
